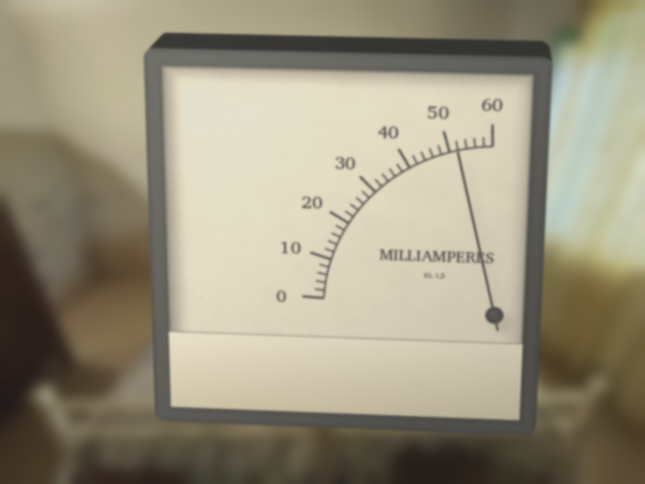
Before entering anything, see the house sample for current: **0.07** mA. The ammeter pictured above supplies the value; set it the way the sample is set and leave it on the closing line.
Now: **52** mA
